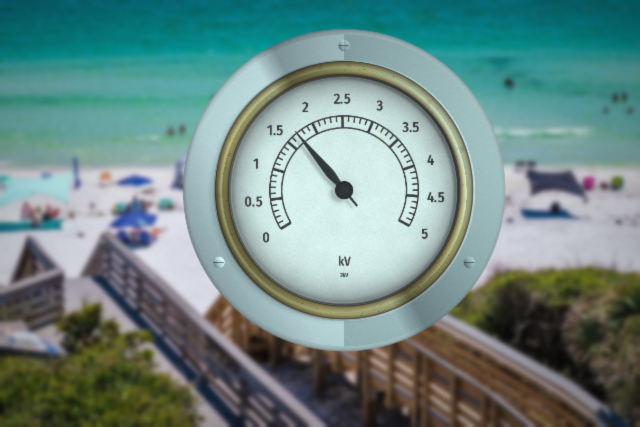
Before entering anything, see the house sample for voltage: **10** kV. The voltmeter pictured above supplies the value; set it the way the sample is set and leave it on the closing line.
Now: **1.7** kV
